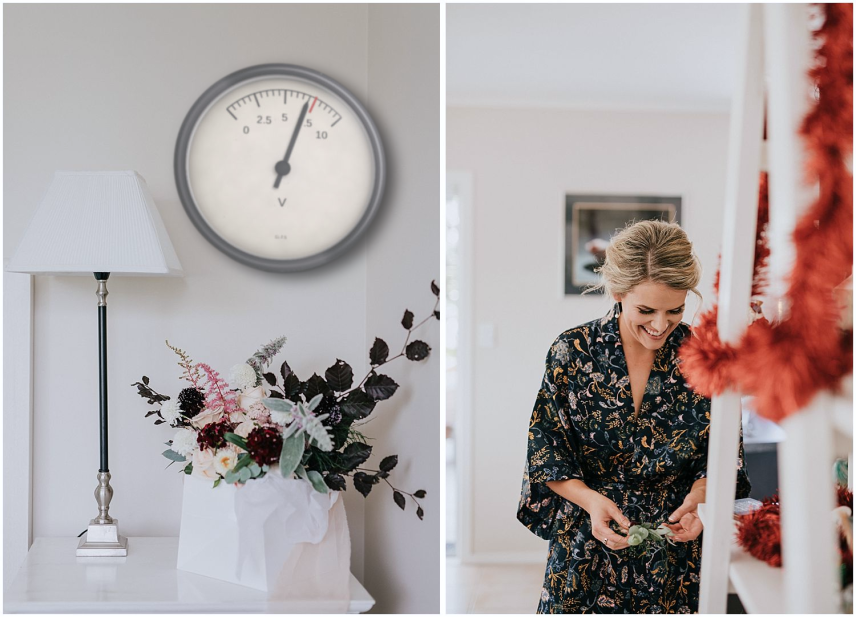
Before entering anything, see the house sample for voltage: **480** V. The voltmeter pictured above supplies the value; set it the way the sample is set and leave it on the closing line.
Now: **7** V
